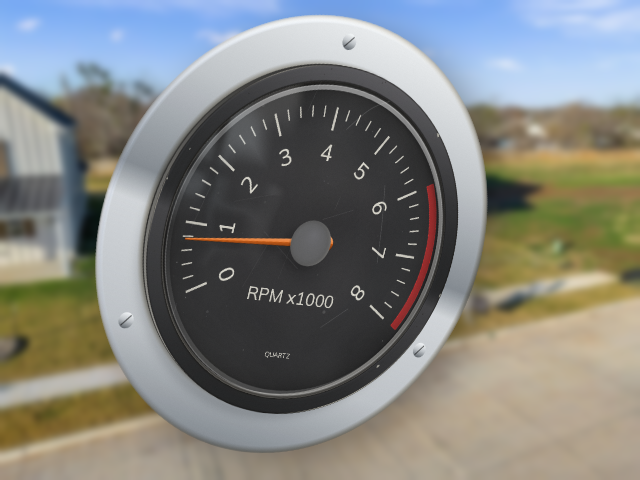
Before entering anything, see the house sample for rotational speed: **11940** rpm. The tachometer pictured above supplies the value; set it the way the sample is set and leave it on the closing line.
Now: **800** rpm
